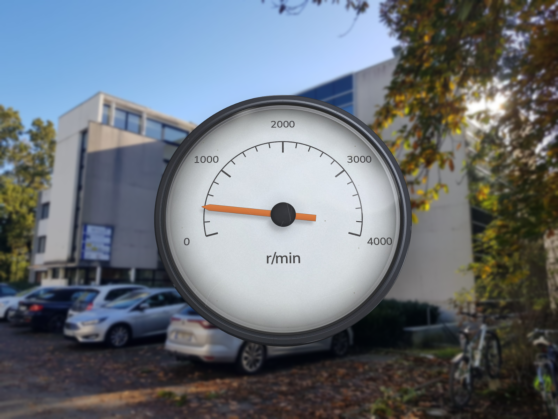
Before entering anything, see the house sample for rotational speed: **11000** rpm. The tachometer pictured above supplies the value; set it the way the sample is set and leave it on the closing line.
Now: **400** rpm
